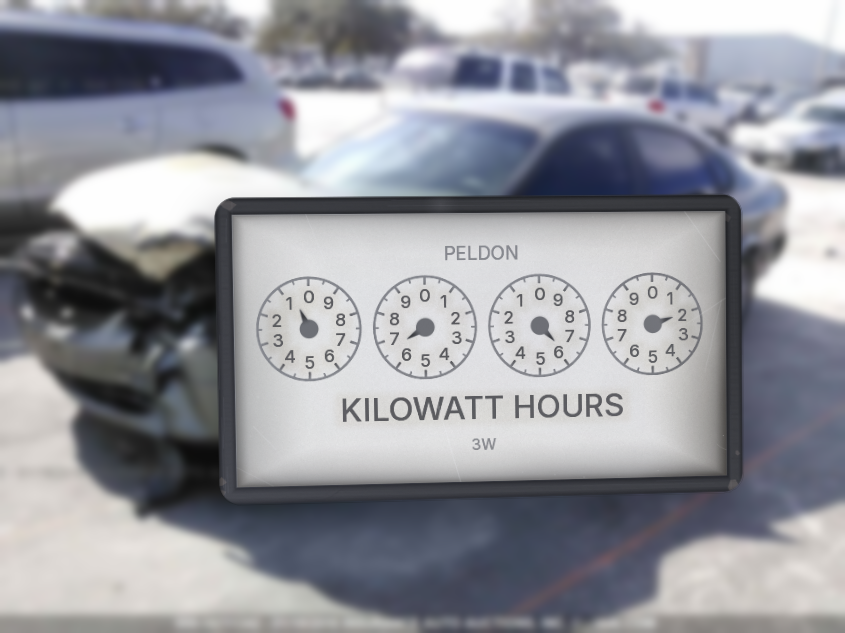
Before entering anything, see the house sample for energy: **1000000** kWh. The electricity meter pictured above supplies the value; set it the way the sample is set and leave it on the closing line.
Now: **662** kWh
